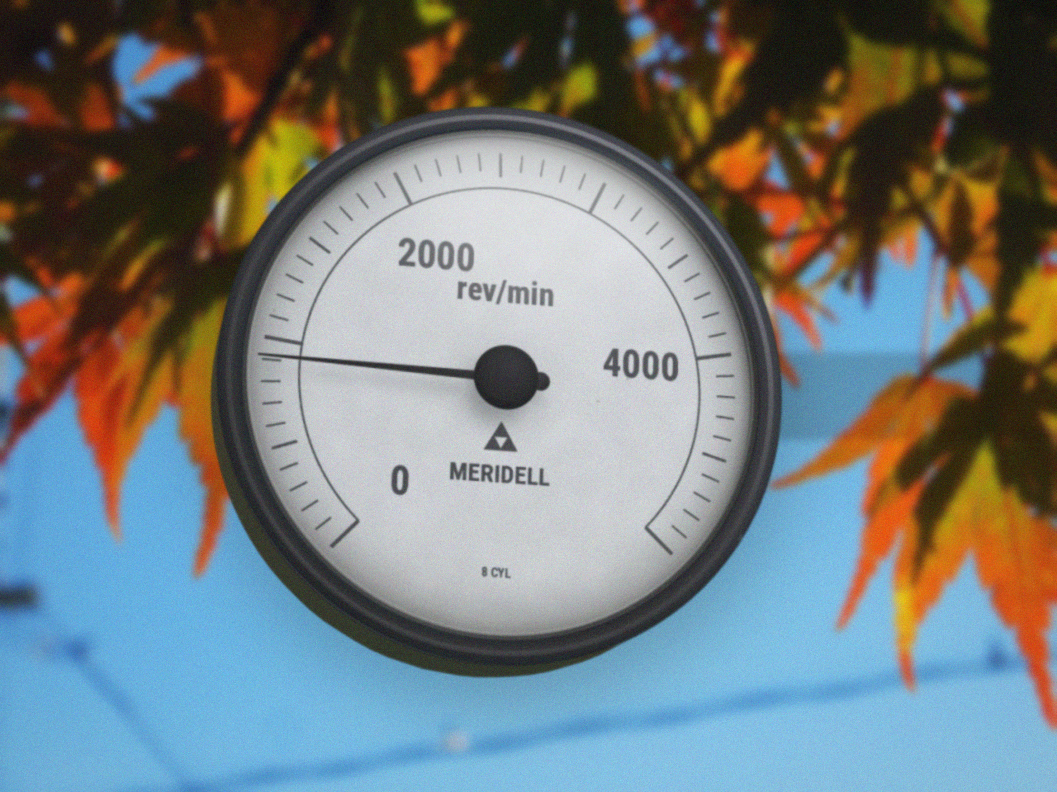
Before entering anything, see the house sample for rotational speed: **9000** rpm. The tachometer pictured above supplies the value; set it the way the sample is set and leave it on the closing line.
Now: **900** rpm
